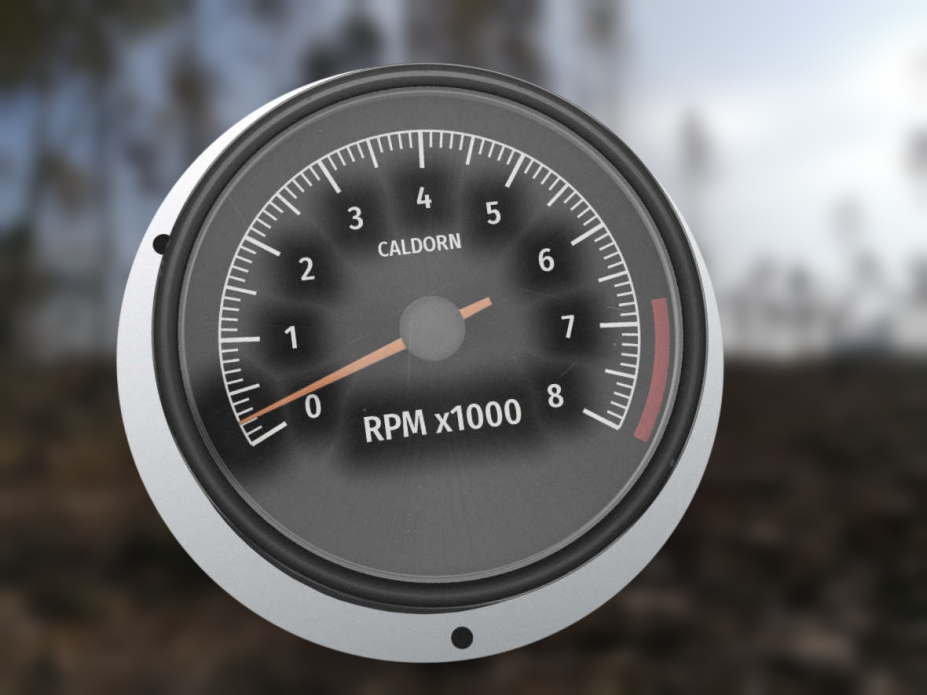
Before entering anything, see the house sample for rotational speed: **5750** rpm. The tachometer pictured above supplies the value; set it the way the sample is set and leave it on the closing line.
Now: **200** rpm
